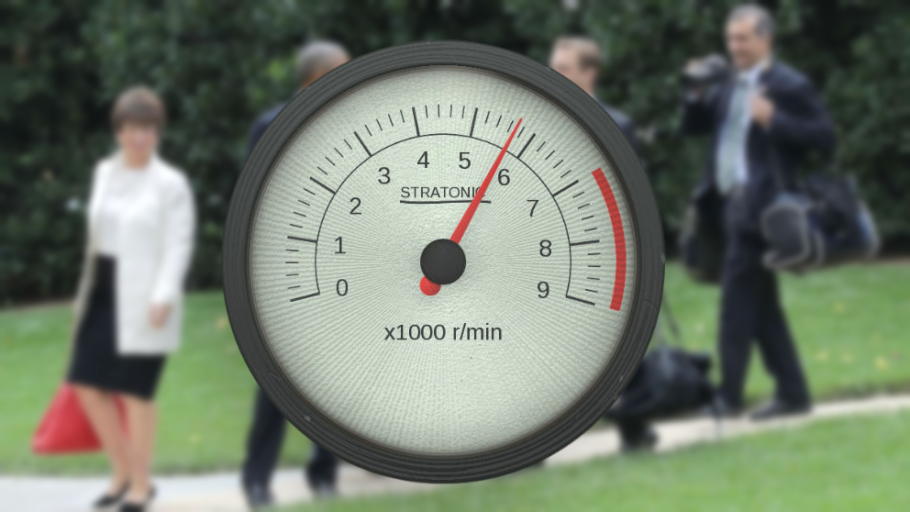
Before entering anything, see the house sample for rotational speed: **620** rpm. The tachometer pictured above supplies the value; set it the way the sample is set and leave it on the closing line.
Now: **5700** rpm
